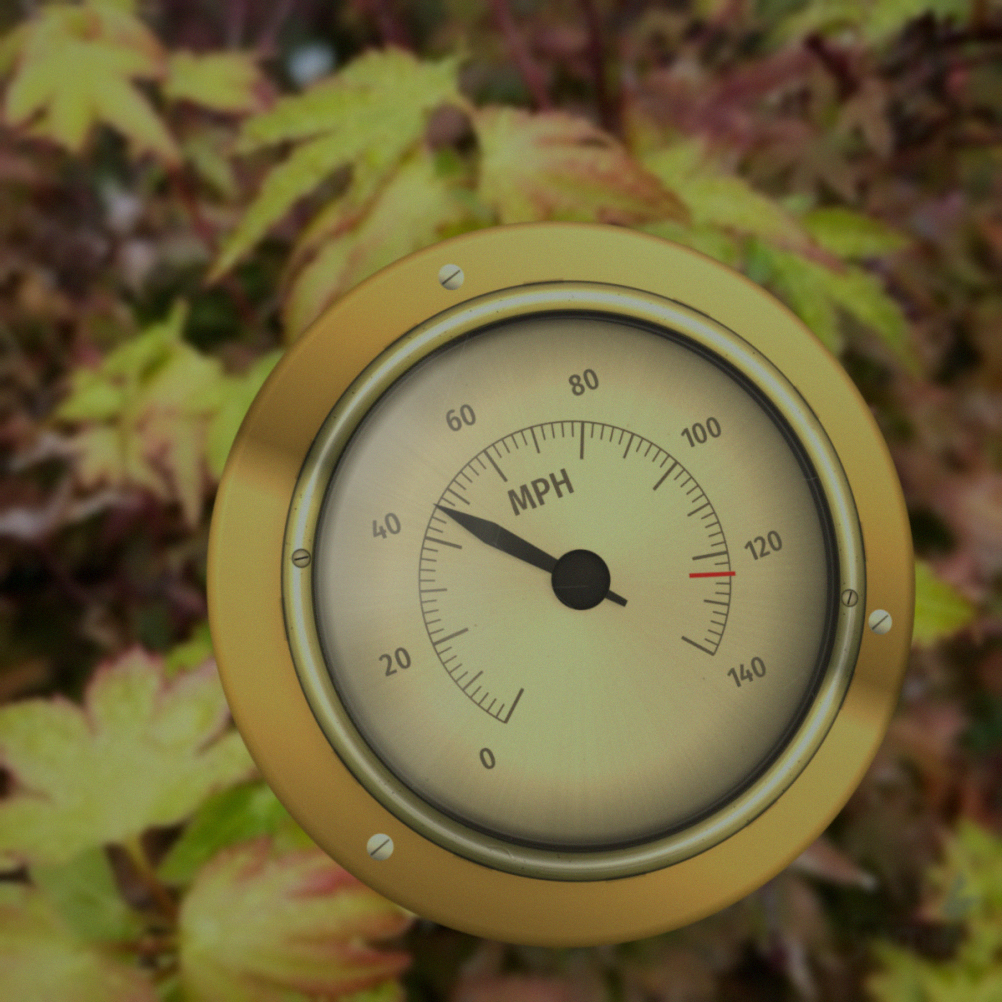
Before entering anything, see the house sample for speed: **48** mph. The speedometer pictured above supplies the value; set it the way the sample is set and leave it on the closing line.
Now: **46** mph
